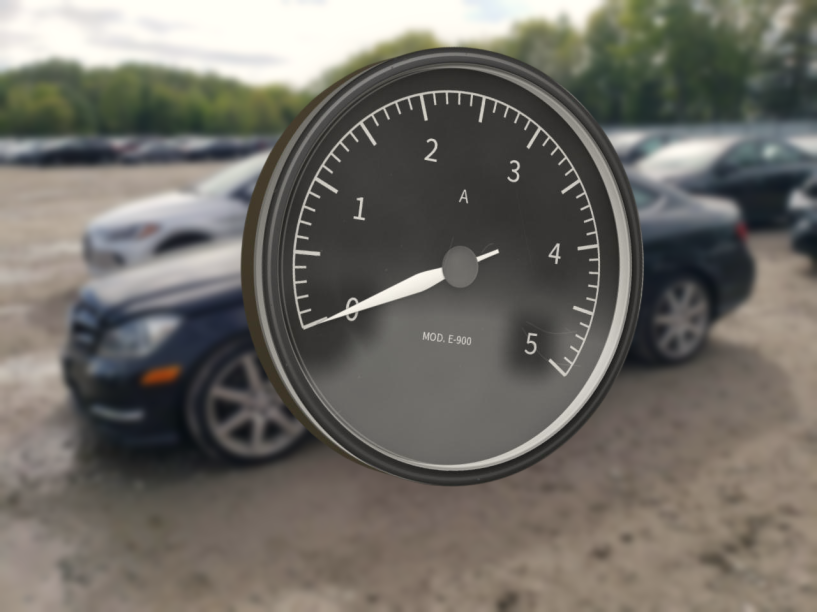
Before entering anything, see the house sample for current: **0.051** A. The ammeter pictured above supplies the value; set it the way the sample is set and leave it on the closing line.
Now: **0** A
